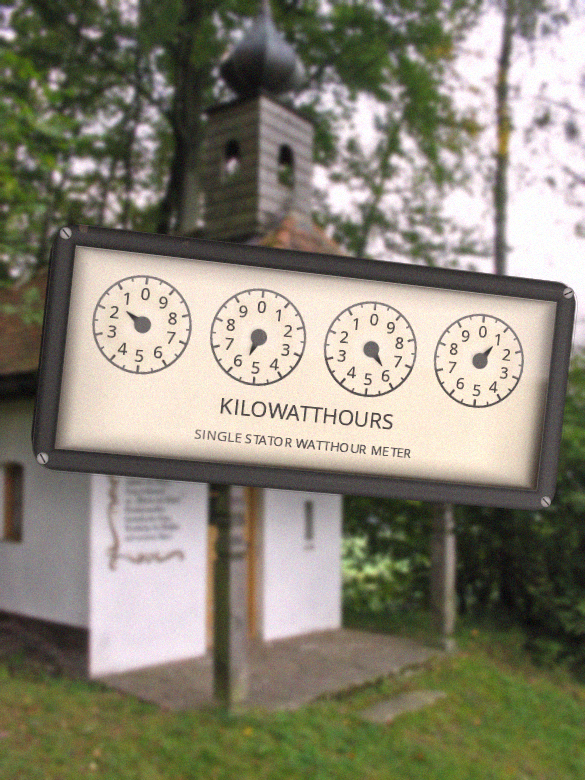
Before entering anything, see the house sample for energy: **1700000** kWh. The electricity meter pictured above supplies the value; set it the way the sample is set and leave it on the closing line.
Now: **1561** kWh
